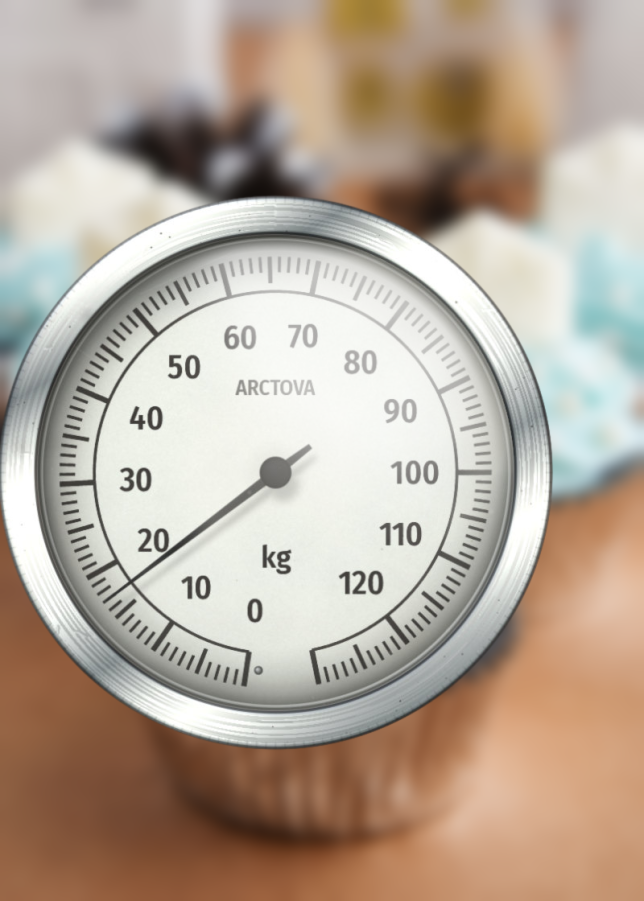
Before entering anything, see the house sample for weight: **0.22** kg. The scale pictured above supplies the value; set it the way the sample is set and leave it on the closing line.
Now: **17** kg
